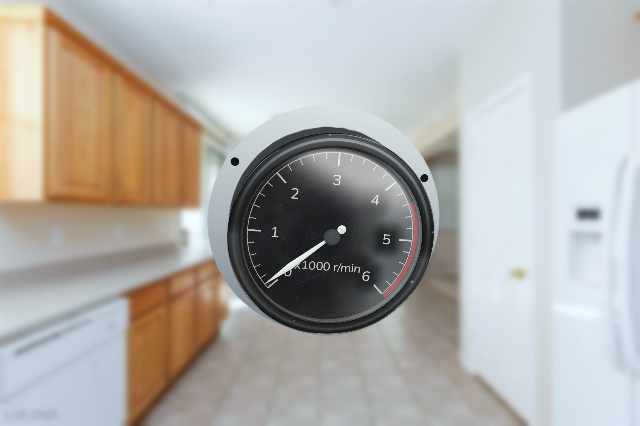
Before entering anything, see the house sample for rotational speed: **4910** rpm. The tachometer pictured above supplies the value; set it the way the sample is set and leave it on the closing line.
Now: **100** rpm
